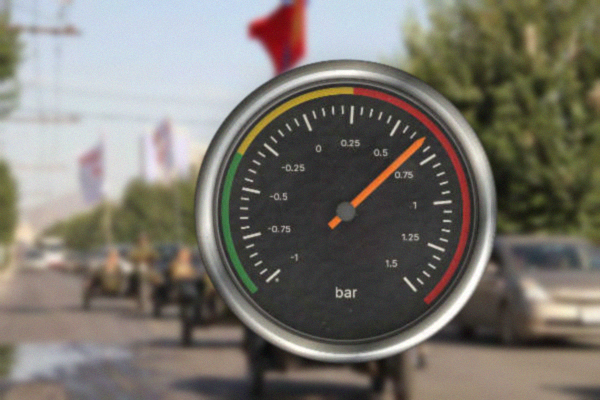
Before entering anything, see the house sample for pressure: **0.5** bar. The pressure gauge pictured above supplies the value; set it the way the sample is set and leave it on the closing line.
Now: **0.65** bar
